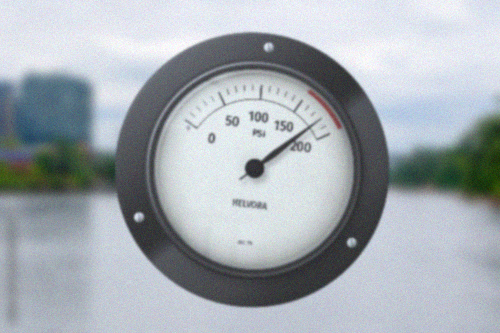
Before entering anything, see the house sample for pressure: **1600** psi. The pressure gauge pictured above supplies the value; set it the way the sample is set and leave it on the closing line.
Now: **180** psi
